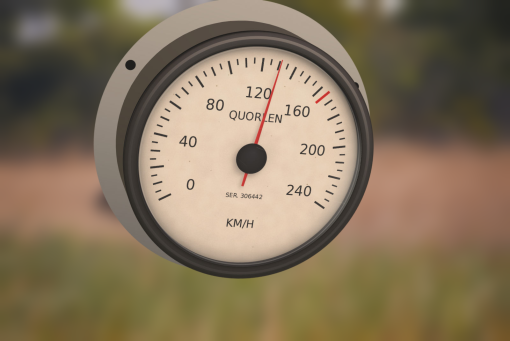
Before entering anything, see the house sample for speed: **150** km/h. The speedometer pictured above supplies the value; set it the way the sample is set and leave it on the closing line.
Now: **130** km/h
